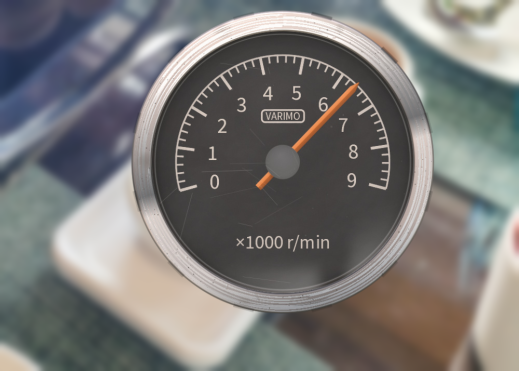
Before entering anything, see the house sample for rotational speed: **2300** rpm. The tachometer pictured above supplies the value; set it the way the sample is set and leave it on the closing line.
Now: **6400** rpm
